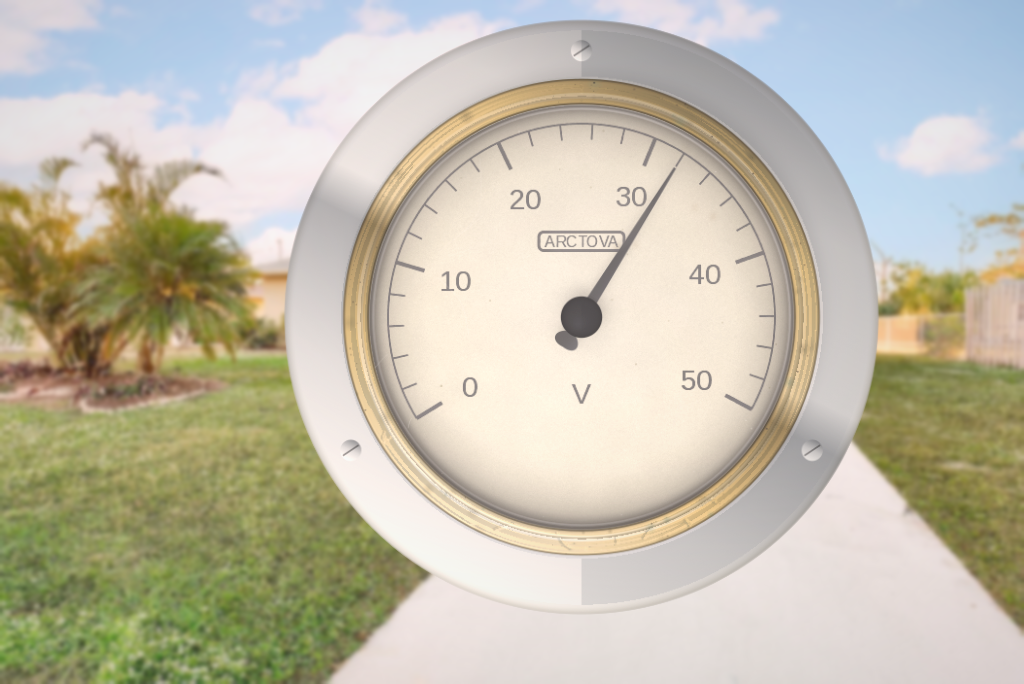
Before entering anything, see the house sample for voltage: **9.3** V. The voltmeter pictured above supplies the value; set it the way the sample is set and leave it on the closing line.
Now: **32** V
